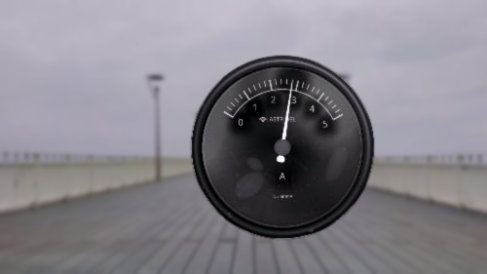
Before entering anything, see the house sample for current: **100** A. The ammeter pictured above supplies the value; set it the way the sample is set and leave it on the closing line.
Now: **2.8** A
